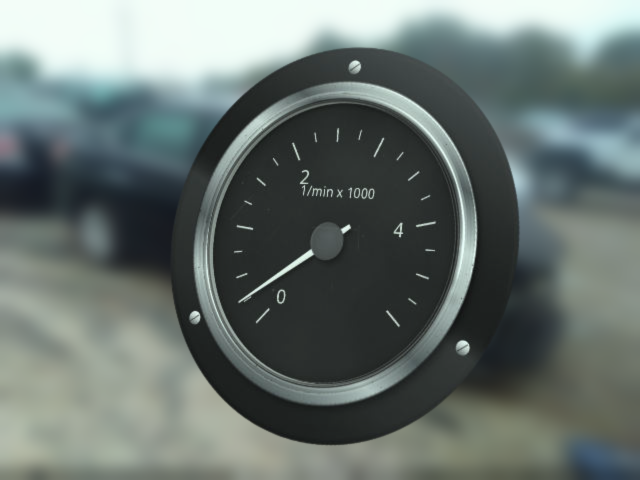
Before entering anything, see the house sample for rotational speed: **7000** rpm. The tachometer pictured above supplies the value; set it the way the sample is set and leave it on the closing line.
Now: **250** rpm
